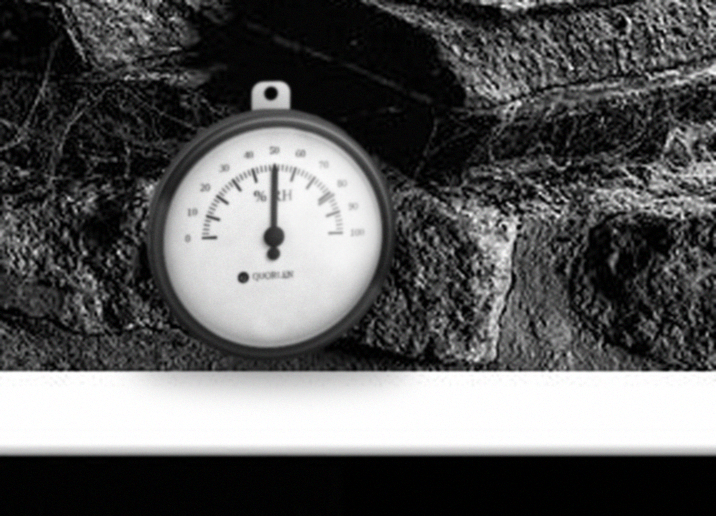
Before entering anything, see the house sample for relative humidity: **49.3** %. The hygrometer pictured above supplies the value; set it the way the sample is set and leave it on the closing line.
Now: **50** %
